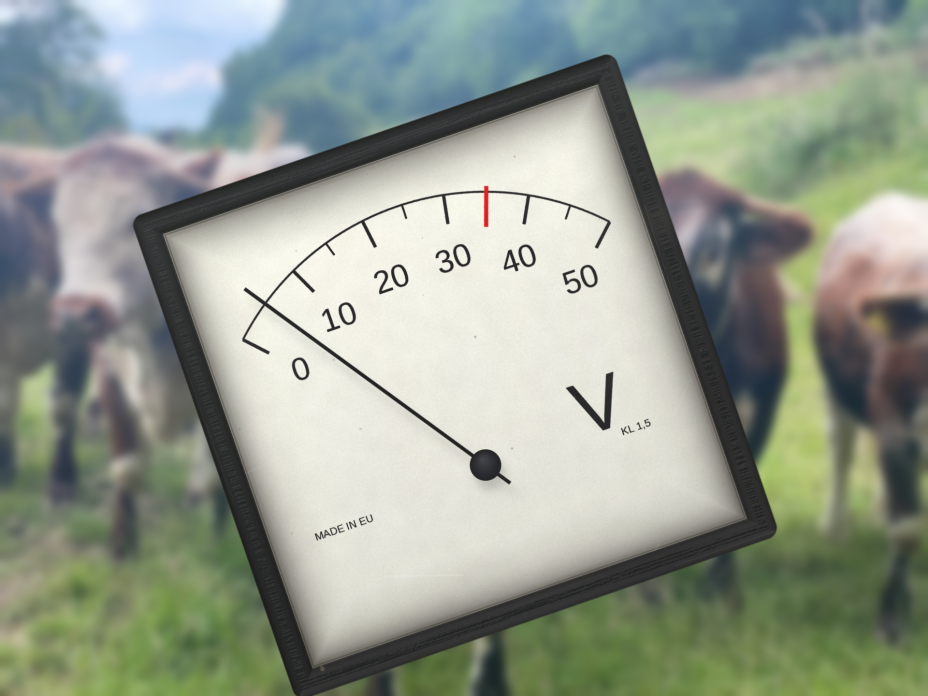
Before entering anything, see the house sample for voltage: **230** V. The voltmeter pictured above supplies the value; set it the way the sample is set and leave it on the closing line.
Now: **5** V
